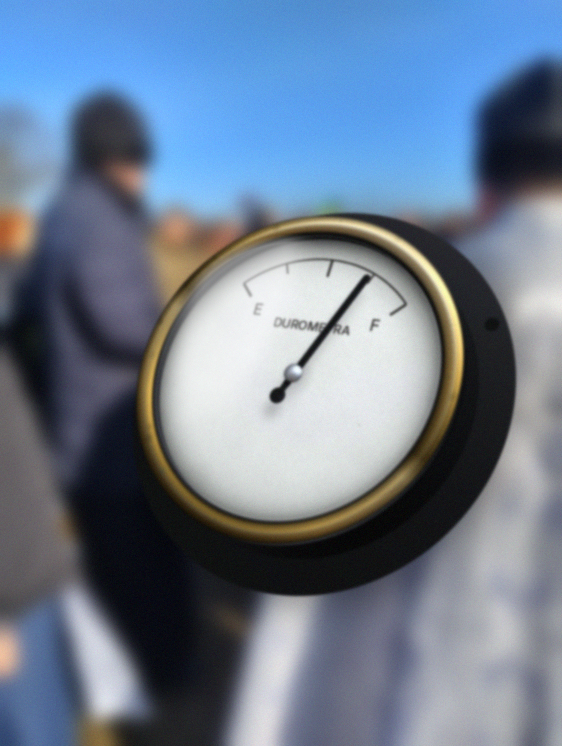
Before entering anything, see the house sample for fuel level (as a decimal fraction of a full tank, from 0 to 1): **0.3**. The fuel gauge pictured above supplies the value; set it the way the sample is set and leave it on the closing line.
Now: **0.75**
